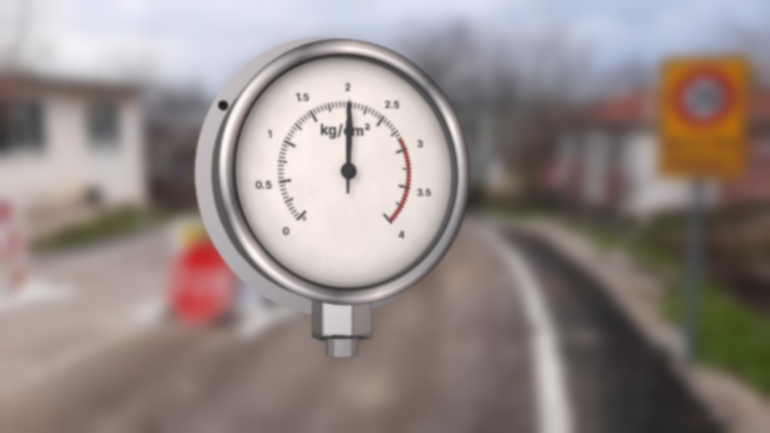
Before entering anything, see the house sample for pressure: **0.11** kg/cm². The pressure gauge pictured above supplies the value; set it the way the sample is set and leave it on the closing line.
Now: **2** kg/cm²
